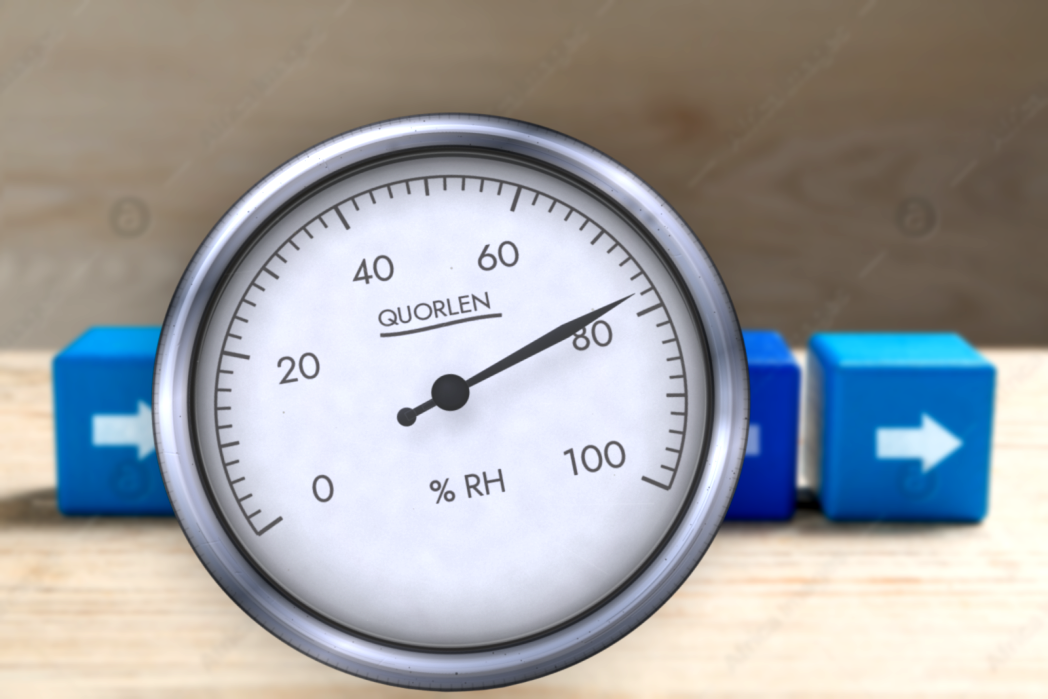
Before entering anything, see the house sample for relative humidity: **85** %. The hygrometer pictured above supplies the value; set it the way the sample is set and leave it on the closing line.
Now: **78** %
